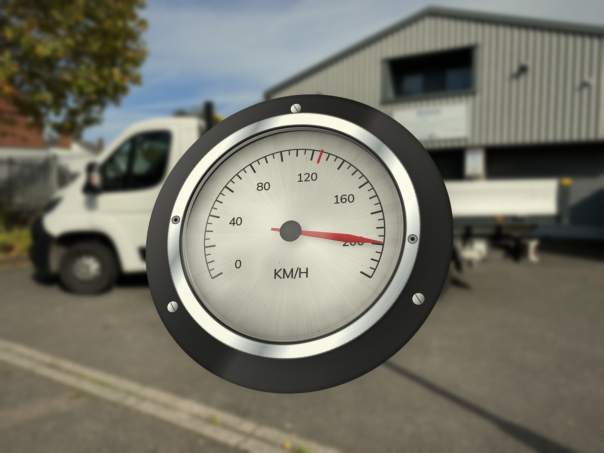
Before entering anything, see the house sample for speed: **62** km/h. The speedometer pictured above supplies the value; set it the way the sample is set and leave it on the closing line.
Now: **200** km/h
